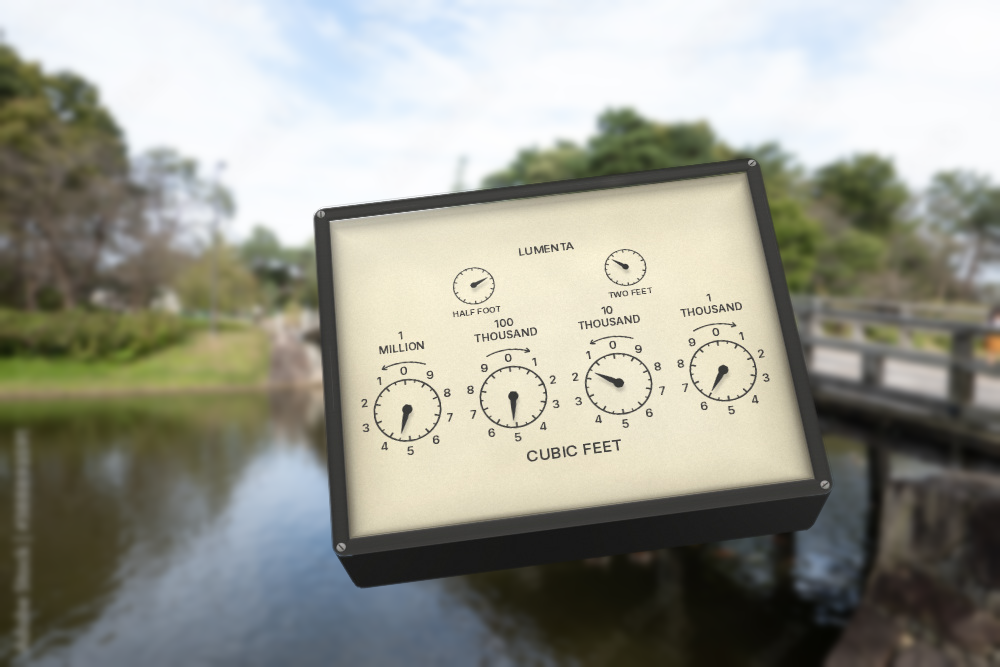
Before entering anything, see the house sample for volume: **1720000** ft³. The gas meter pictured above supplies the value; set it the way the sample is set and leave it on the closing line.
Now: **451600** ft³
